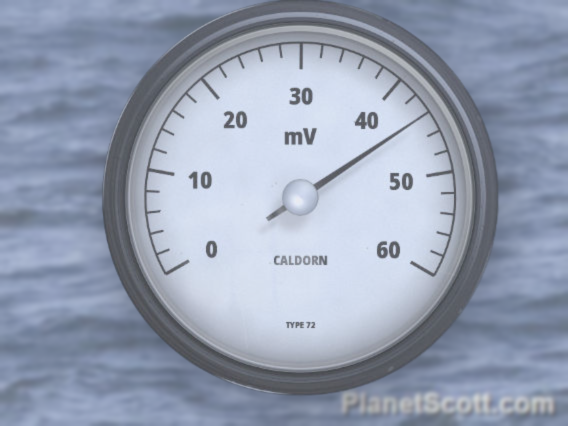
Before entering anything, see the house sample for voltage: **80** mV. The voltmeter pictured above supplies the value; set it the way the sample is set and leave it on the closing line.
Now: **44** mV
